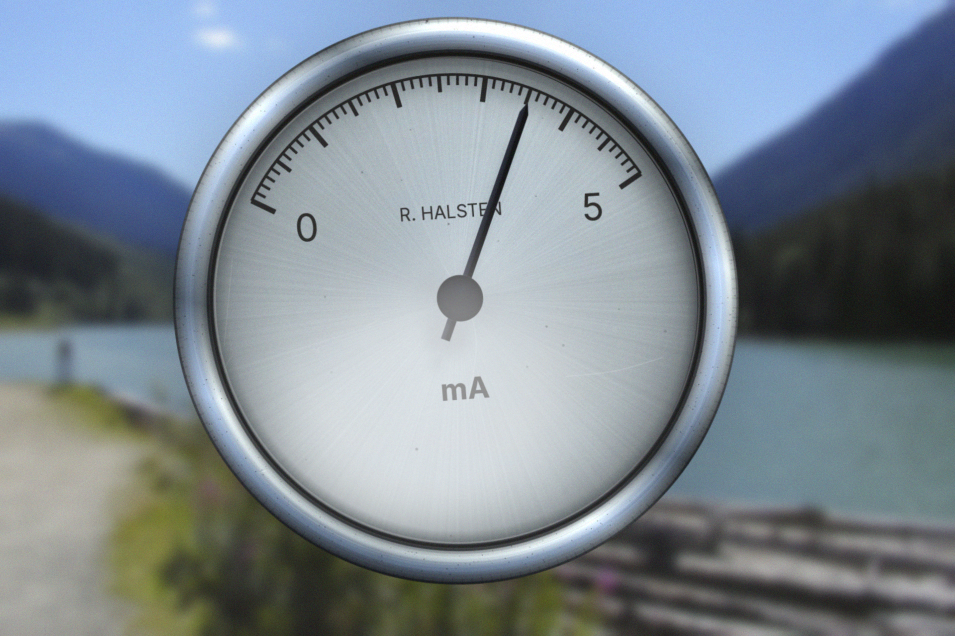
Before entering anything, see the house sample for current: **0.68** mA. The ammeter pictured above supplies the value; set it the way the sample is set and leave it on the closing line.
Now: **3.5** mA
